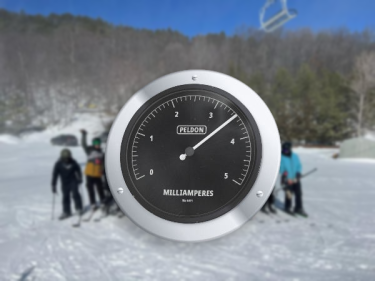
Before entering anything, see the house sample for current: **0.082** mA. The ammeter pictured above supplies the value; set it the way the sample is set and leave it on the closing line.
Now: **3.5** mA
